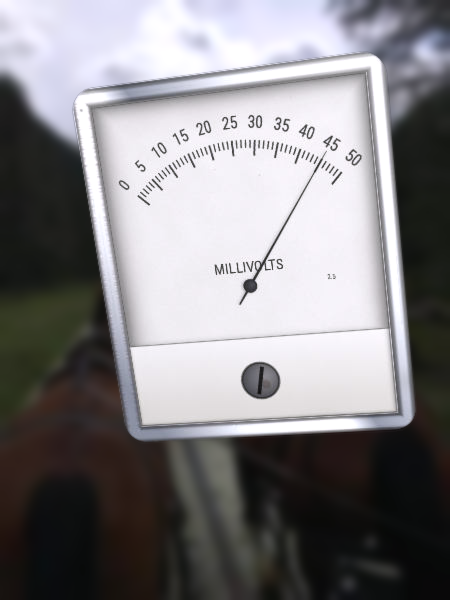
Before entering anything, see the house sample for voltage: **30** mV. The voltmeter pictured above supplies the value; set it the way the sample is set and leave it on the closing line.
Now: **45** mV
